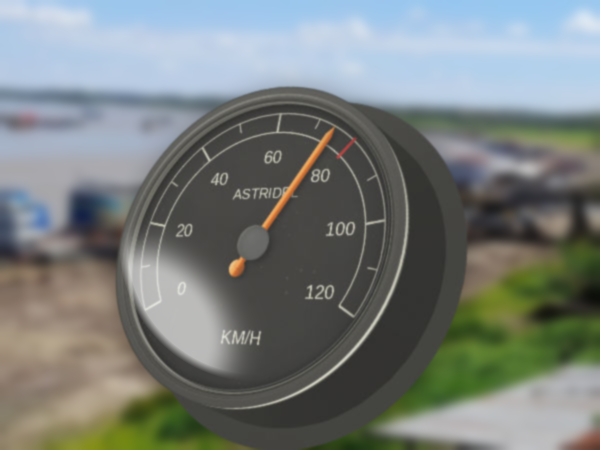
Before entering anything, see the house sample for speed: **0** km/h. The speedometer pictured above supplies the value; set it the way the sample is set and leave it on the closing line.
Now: **75** km/h
